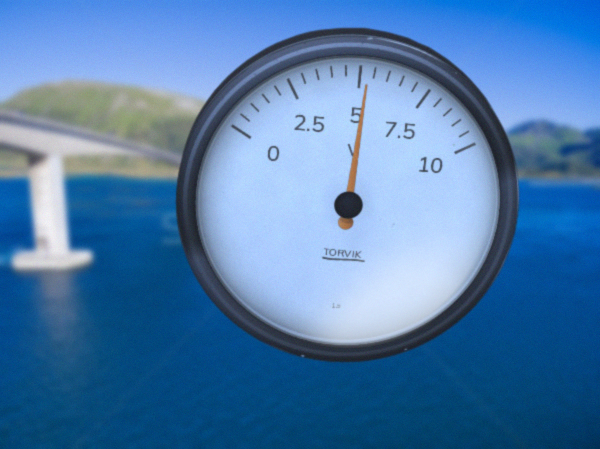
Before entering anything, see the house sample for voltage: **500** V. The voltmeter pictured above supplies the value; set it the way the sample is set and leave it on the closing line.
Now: **5.25** V
